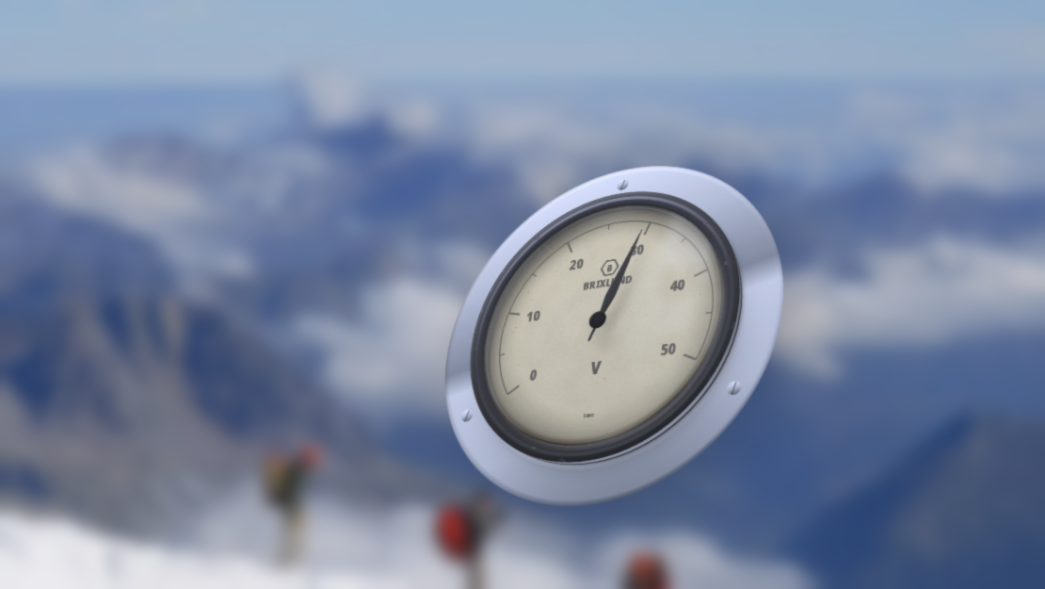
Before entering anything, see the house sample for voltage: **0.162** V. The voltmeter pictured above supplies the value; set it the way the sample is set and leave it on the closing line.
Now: **30** V
